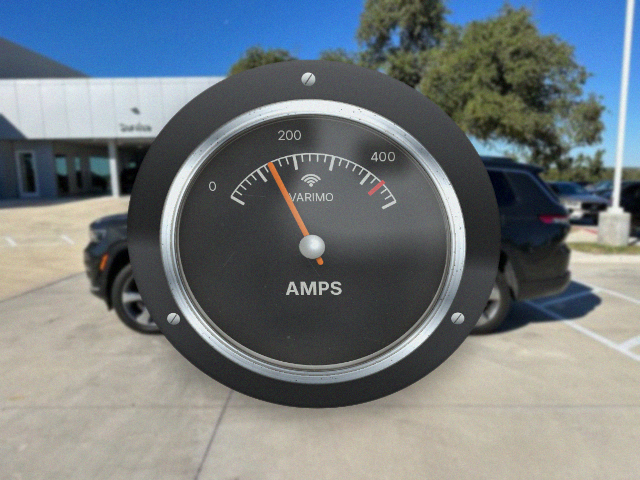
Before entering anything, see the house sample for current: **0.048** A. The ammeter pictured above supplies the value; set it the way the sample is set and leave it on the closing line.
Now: **140** A
